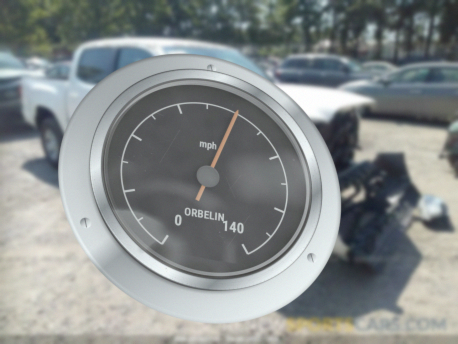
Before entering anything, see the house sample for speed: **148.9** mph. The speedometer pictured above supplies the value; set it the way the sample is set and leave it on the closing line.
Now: **80** mph
